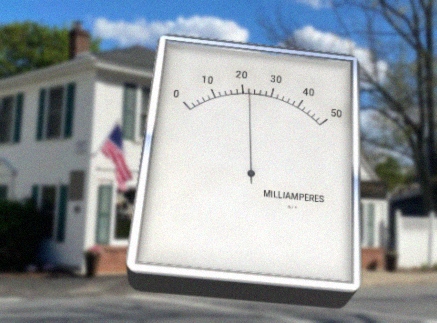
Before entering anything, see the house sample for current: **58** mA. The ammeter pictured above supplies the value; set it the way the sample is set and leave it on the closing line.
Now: **22** mA
